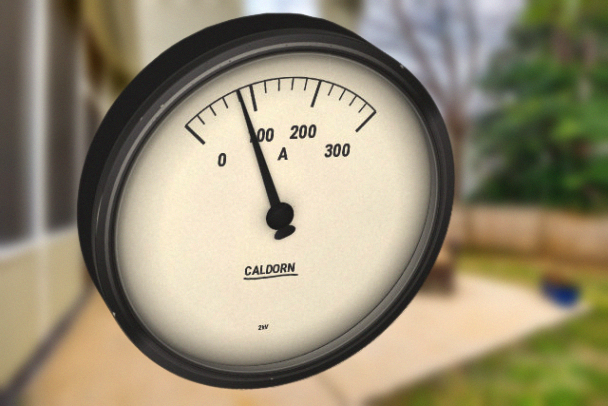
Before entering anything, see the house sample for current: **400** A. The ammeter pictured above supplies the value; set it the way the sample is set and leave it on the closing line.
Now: **80** A
